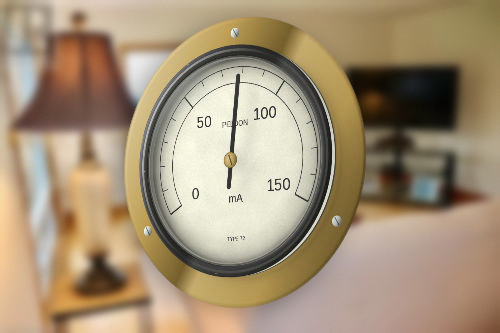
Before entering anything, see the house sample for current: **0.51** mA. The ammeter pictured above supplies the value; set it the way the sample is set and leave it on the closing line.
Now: **80** mA
